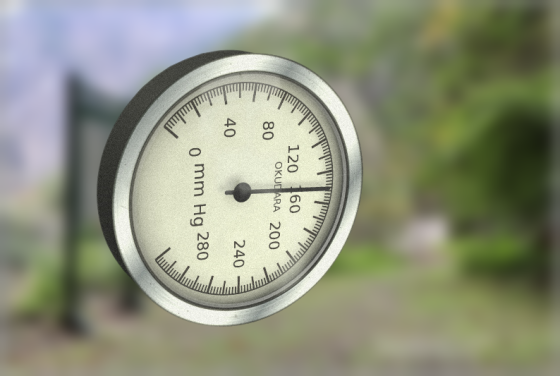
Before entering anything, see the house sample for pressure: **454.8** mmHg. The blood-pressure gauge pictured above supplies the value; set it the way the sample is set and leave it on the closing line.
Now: **150** mmHg
